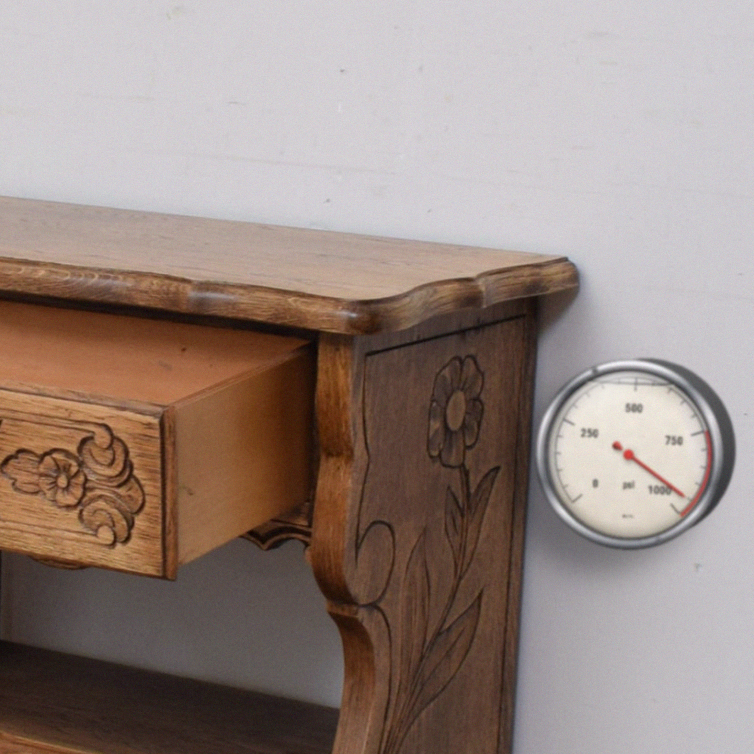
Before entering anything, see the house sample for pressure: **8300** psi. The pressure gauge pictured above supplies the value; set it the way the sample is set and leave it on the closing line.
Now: **950** psi
